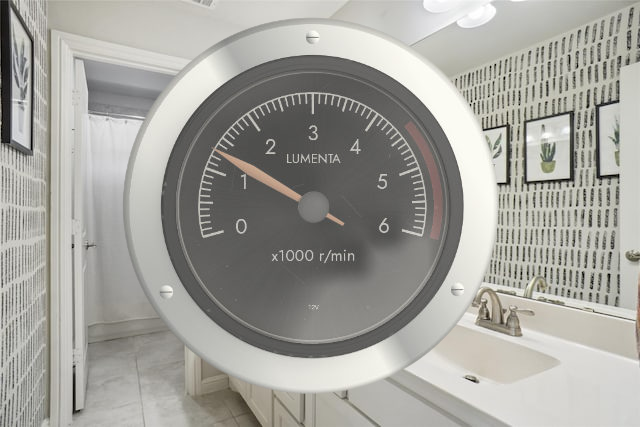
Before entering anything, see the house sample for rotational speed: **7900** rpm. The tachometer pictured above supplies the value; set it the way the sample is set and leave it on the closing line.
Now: **1300** rpm
